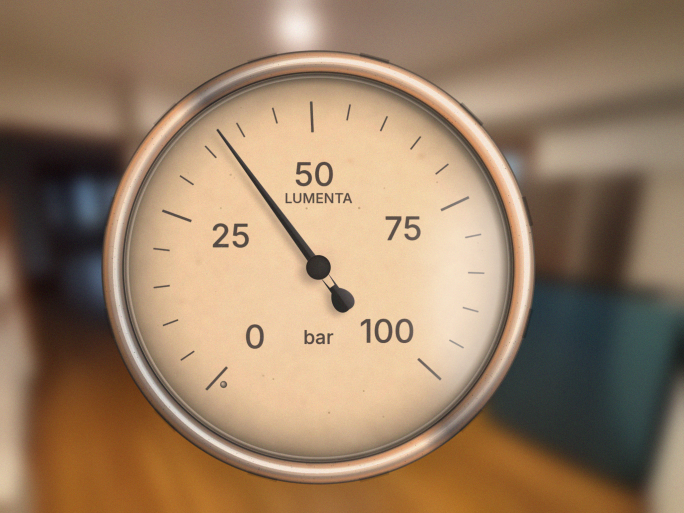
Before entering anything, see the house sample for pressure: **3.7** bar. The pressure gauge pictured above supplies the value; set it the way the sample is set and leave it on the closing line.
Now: **37.5** bar
